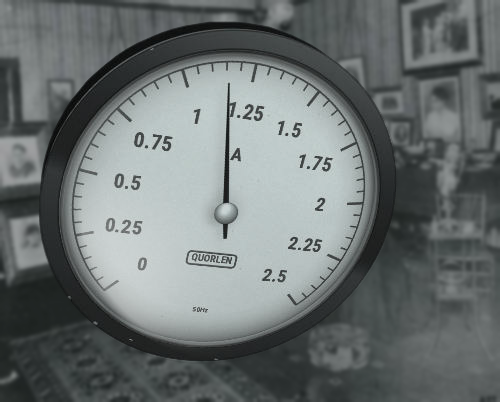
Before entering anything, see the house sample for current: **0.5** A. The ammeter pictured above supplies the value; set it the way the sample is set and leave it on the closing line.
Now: **1.15** A
